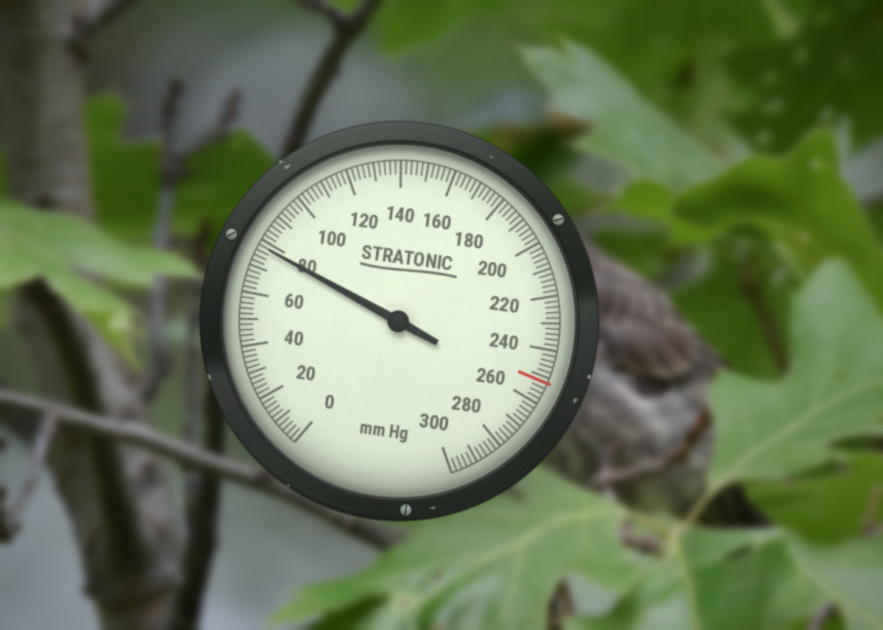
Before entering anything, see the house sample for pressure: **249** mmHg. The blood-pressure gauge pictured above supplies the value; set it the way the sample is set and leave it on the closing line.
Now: **78** mmHg
